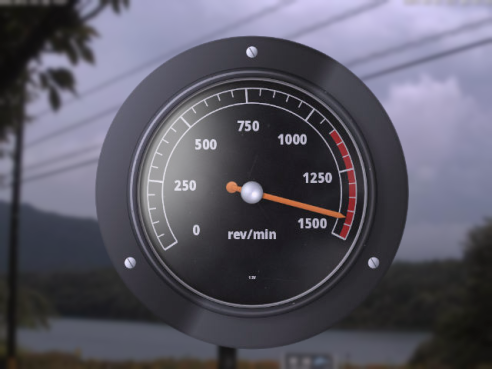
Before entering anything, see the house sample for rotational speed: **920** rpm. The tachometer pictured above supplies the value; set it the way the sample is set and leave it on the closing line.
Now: **1425** rpm
